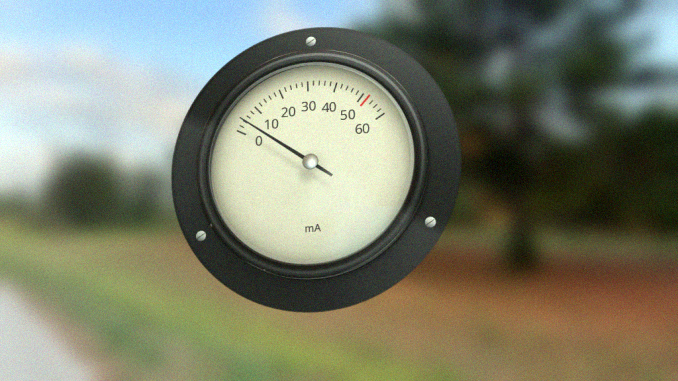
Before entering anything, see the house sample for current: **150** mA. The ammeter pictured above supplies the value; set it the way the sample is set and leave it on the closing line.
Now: **4** mA
